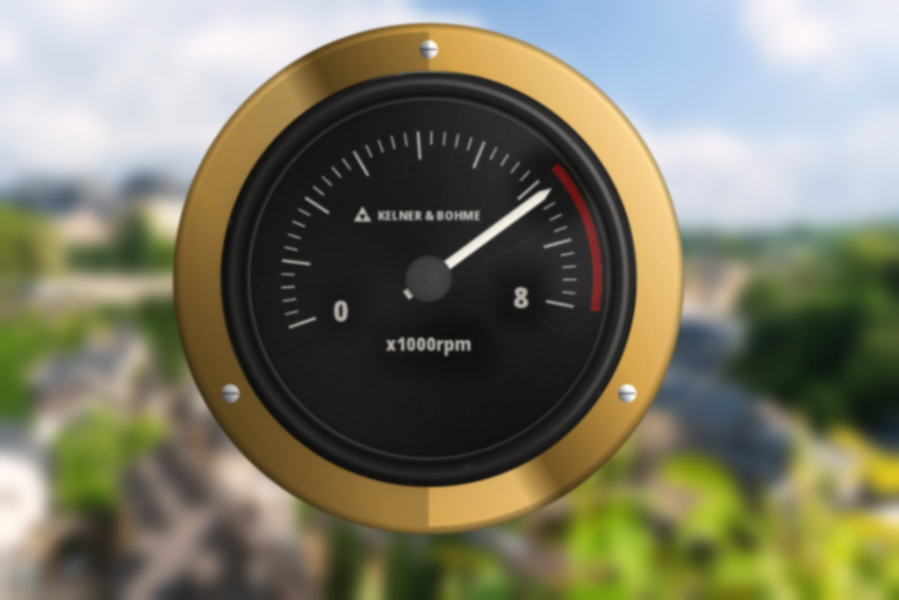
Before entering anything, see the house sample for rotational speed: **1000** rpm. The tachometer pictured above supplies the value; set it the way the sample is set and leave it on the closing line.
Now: **6200** rpm
